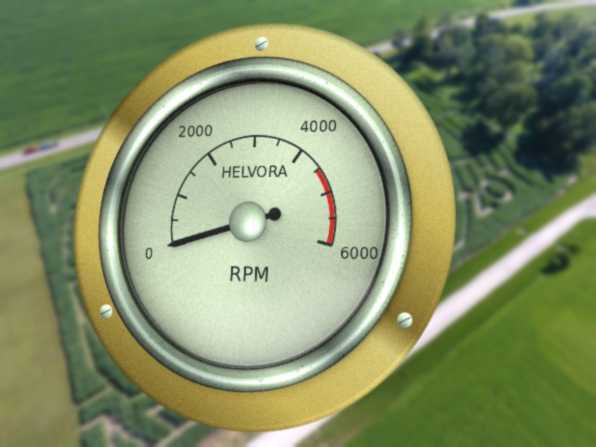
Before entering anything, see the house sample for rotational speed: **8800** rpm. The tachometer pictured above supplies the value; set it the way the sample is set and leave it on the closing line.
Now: **0** rpm
